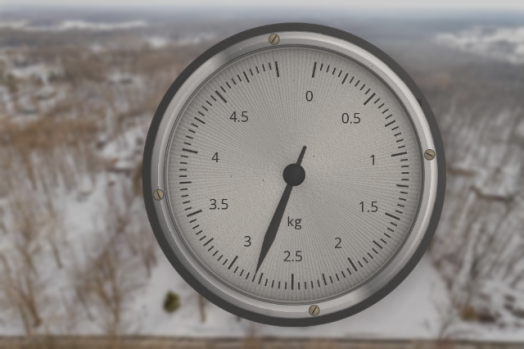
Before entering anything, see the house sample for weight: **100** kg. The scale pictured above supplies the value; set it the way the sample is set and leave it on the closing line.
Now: **2.8** kg
